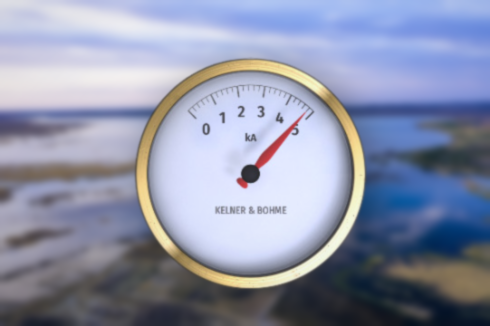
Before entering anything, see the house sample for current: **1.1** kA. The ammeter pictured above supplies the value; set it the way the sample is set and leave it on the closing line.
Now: **4.8** kA
